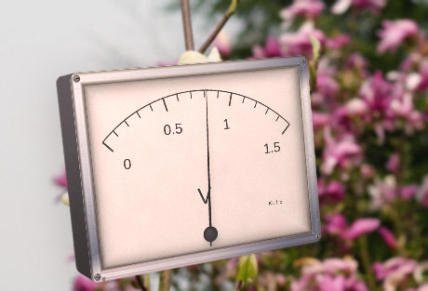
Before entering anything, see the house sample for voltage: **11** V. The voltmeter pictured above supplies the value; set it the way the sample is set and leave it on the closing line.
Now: **0.8** V
